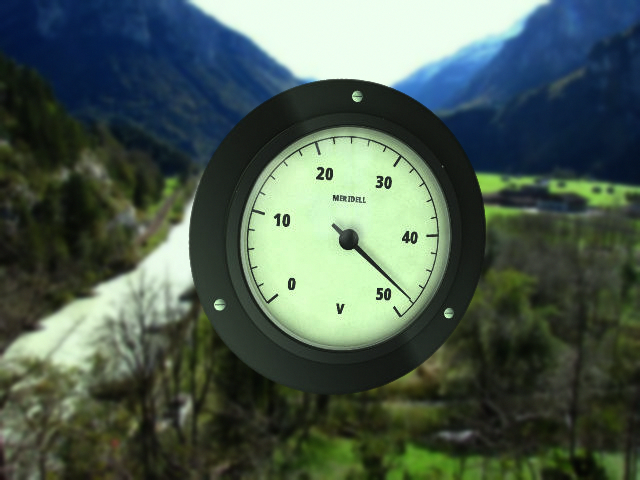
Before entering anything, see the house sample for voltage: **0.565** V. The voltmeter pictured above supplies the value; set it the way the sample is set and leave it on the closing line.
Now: **48** V
